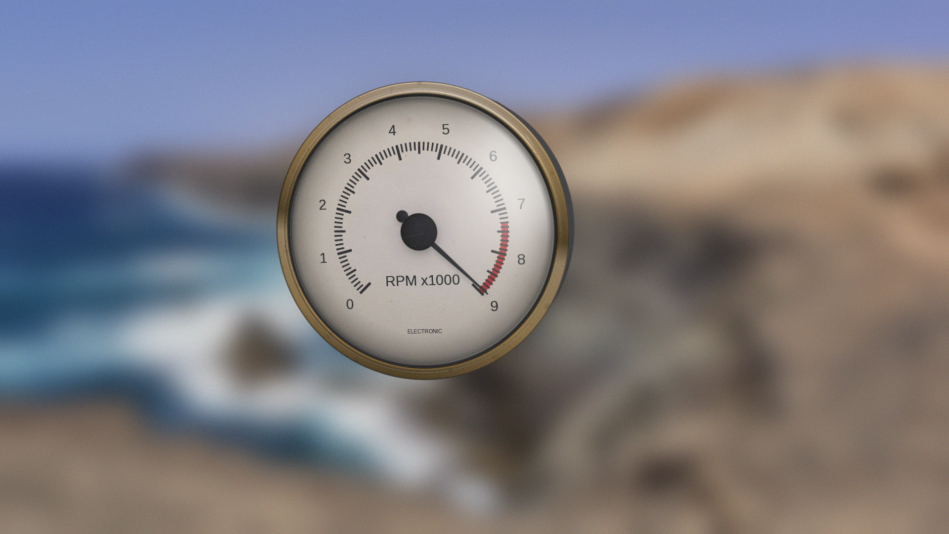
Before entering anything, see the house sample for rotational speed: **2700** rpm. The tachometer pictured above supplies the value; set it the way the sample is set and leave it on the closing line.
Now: **8900** rpm
